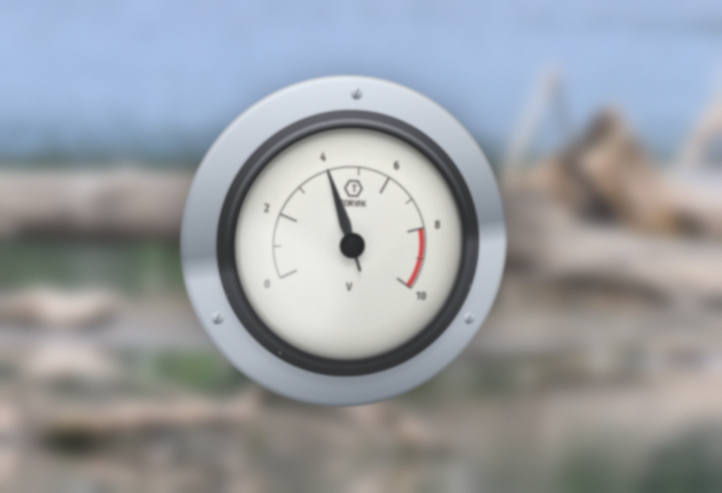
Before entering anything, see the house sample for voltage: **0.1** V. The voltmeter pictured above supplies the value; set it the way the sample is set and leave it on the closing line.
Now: **4** V
